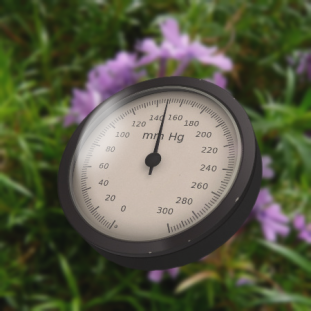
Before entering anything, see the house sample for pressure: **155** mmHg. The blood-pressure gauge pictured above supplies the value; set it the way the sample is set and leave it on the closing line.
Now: **150** mmHg
